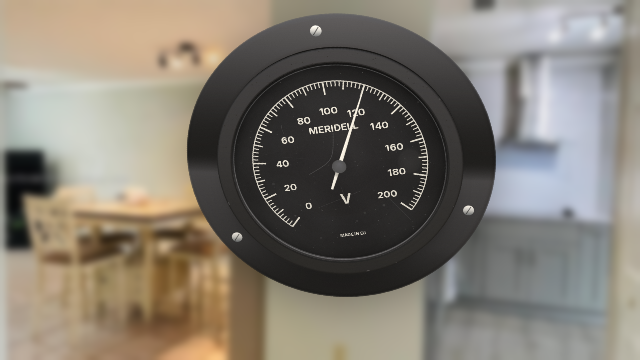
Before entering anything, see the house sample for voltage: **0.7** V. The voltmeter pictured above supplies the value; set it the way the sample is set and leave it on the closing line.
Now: **120** V
